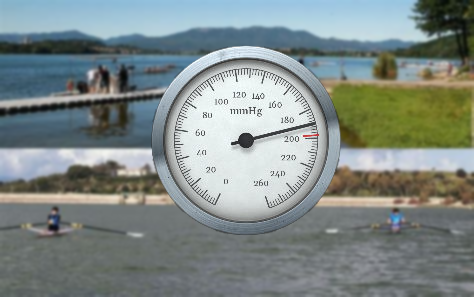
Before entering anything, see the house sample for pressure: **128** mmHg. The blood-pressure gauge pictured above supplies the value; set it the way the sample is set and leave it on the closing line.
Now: **190** mmHg
